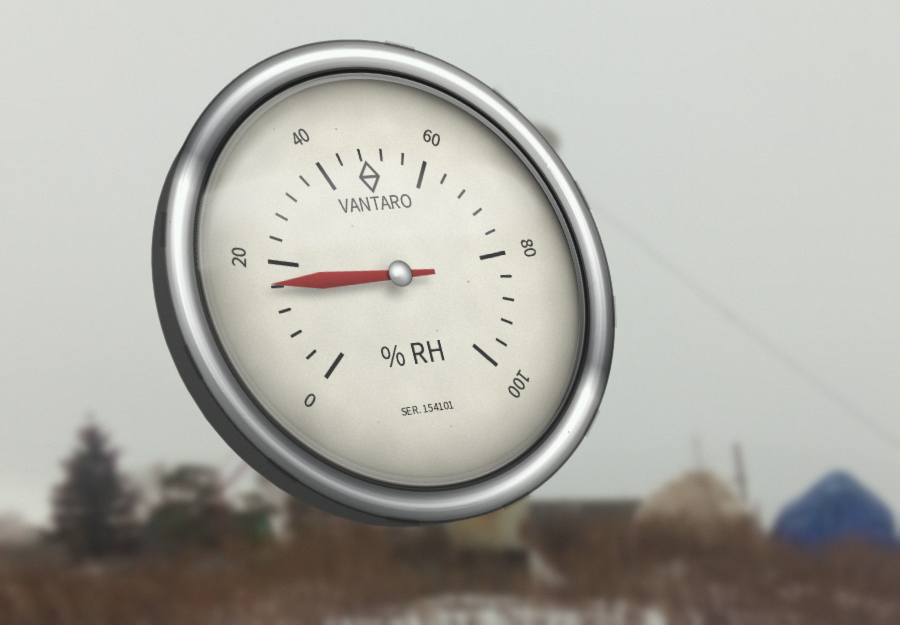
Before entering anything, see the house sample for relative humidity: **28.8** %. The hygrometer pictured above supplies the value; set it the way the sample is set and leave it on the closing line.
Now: **16** %
